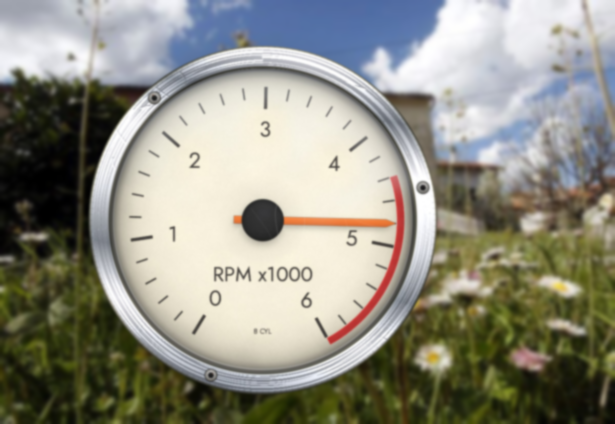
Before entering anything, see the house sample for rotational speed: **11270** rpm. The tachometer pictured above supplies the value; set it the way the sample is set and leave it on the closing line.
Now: **4800** rpm
